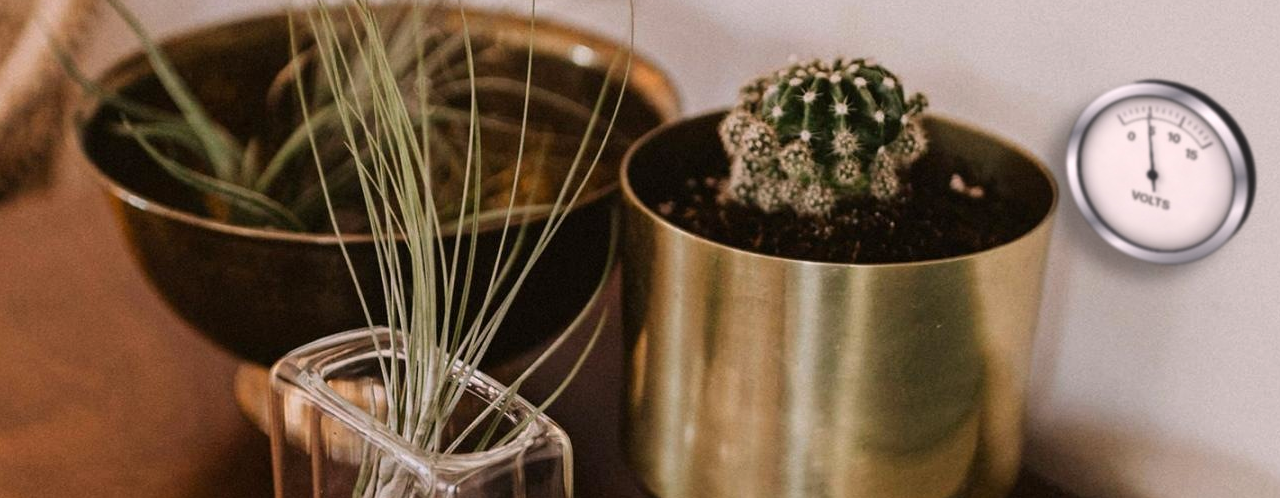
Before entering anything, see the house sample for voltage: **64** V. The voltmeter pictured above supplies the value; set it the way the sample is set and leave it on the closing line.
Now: **5** V
